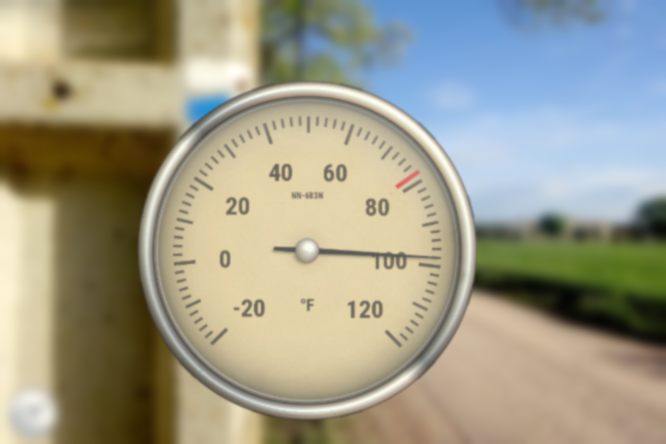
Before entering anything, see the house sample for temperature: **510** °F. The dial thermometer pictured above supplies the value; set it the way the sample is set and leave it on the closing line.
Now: **98** °F
